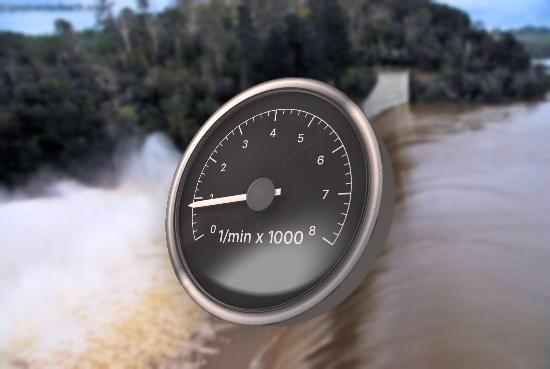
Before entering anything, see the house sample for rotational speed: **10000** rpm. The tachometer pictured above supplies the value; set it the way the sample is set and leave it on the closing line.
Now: **800** rpm
